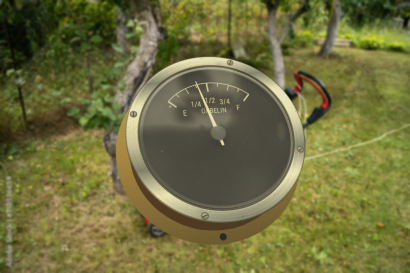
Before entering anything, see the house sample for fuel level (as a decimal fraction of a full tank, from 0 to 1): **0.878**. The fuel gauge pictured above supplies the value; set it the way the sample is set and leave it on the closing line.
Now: **0.375**
